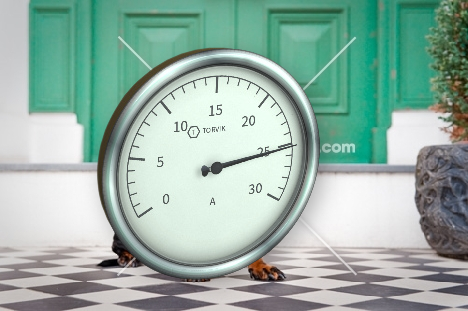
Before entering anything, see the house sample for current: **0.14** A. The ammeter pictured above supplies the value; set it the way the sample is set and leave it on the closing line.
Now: **25** A
